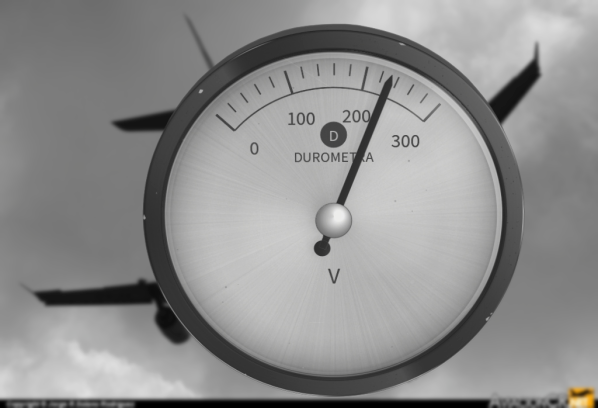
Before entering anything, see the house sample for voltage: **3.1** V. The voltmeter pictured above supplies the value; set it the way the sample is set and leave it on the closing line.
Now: **230** V
